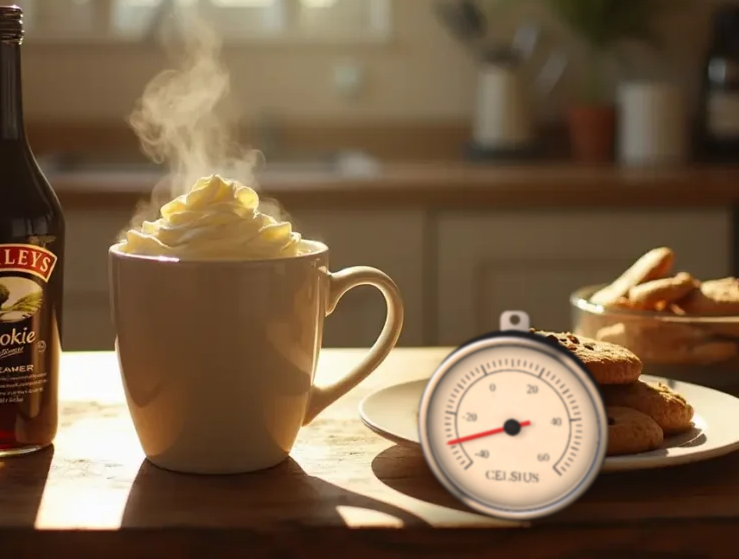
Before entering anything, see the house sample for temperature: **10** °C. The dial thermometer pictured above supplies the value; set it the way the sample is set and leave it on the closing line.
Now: **-30** °C
